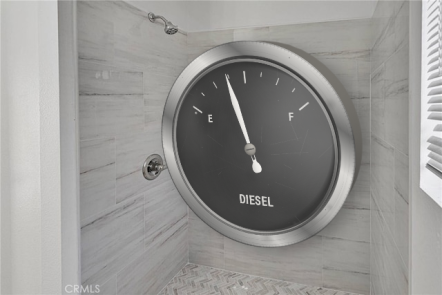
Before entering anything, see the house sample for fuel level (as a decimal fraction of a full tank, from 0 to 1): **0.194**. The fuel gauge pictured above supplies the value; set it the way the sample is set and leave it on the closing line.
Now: **0.375**
